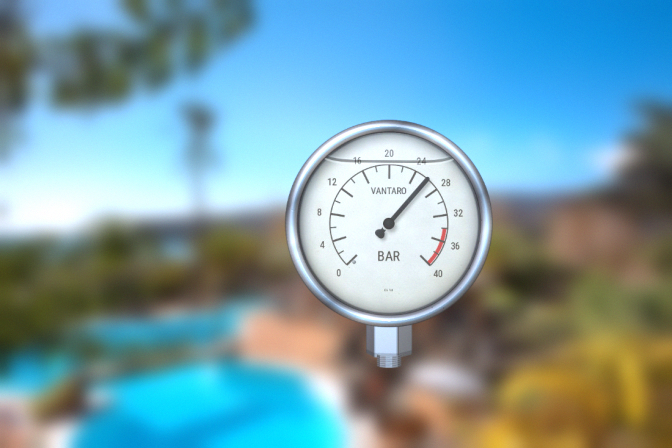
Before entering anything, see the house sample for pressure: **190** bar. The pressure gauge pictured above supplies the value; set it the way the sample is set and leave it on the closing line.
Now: **26** bar
